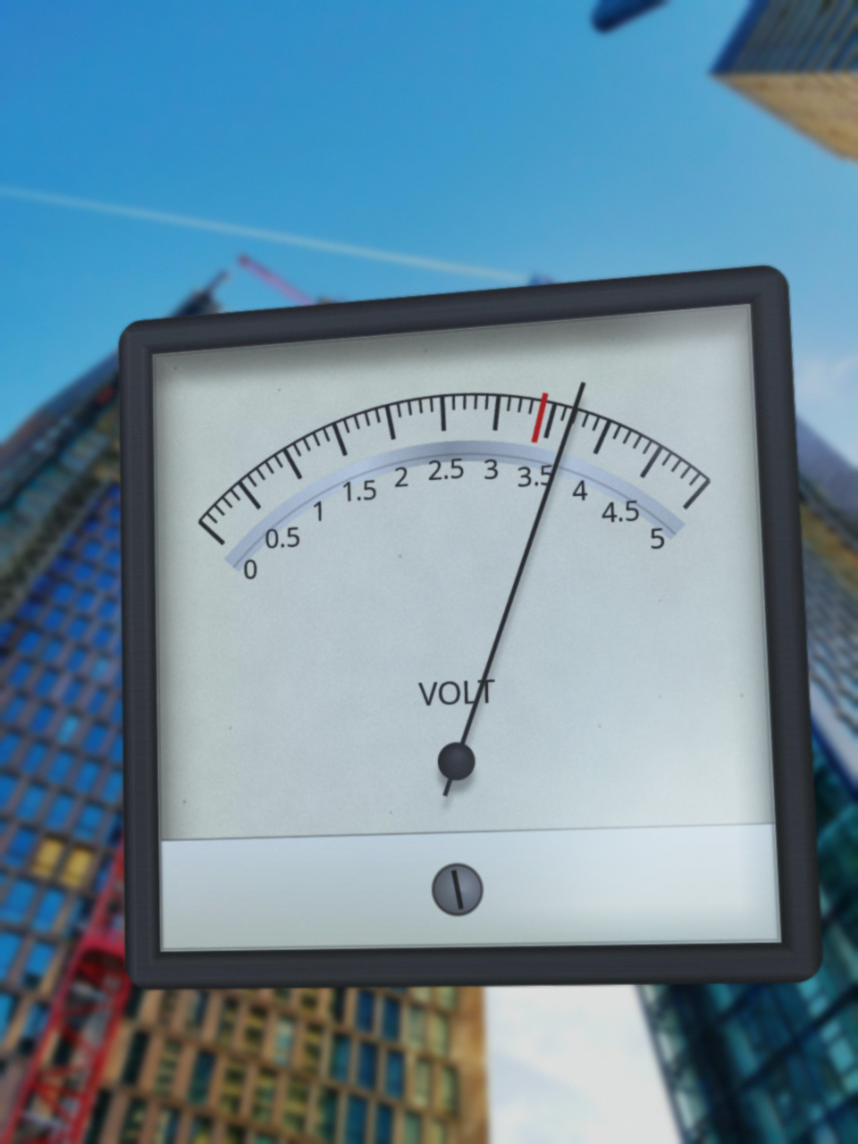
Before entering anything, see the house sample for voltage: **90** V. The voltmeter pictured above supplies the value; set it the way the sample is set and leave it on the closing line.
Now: **3.7** V
